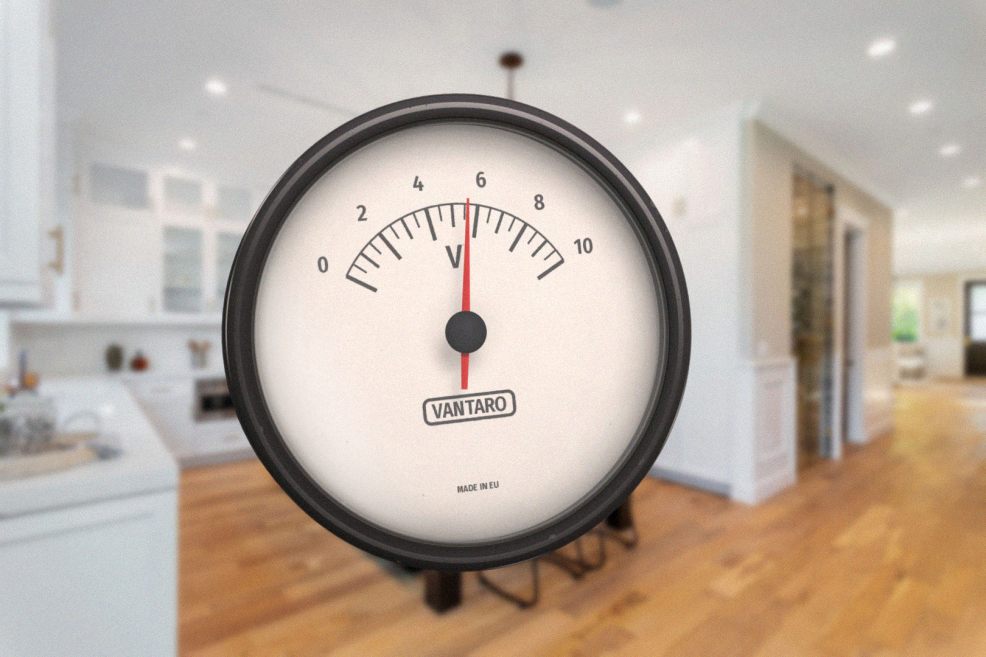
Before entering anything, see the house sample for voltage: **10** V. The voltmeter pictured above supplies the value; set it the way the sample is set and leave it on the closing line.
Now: **5.5** V
